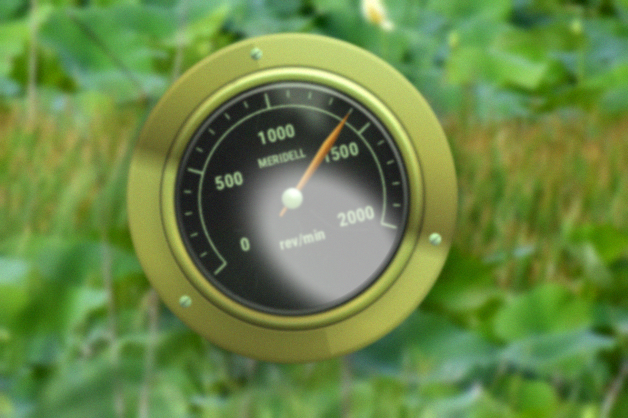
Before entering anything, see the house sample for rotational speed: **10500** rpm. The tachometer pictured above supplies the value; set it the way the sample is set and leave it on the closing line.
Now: **1400** rpm
